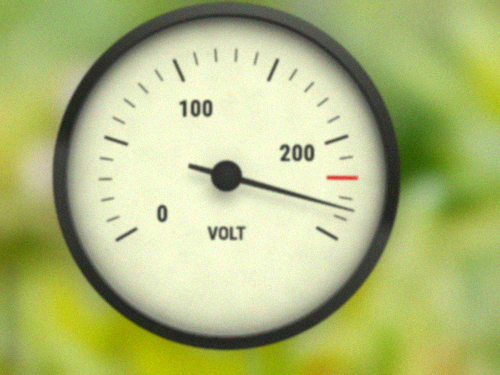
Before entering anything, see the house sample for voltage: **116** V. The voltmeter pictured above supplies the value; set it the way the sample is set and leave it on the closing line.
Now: **235** V
